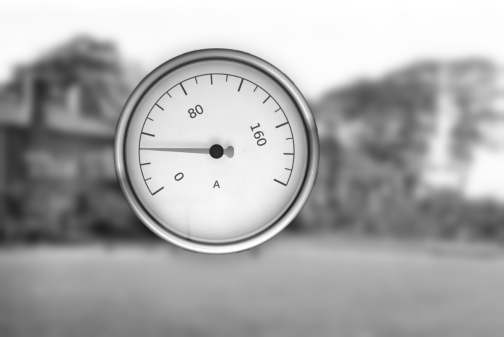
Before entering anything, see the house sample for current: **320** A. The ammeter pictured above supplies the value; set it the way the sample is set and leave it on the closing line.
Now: **30** A
